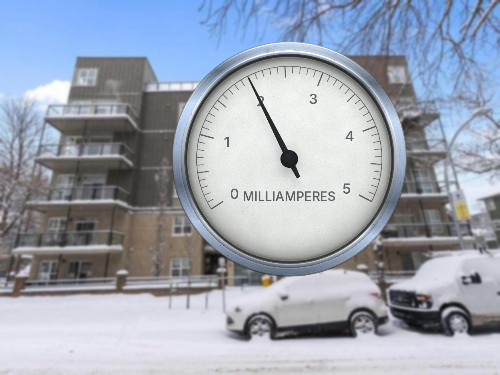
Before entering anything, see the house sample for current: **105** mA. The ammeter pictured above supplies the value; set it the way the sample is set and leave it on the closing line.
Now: **2** mA
